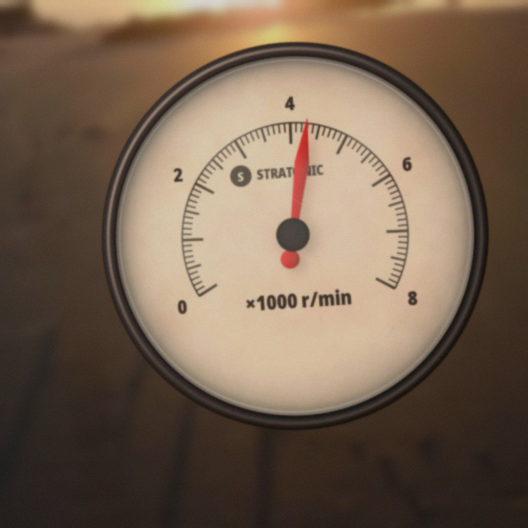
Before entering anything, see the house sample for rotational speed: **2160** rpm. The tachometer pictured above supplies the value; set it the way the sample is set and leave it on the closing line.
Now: **4300** rpm
